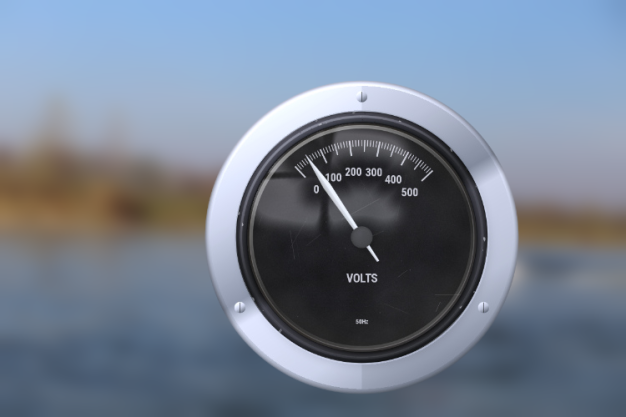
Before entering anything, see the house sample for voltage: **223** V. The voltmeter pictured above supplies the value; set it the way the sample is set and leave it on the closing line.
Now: **50** V
